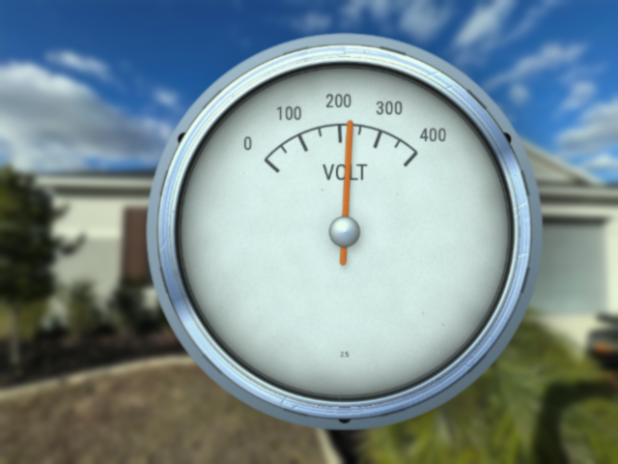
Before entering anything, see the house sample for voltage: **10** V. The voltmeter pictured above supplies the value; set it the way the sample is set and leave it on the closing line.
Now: **225** V
